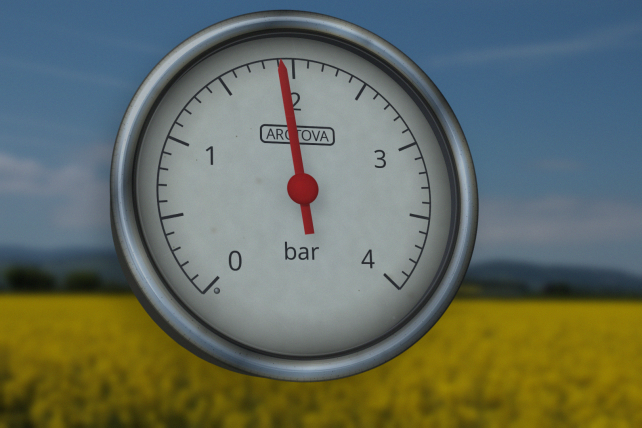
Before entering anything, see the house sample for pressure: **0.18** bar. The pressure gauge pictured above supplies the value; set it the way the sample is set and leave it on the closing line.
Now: **1.9** bar
